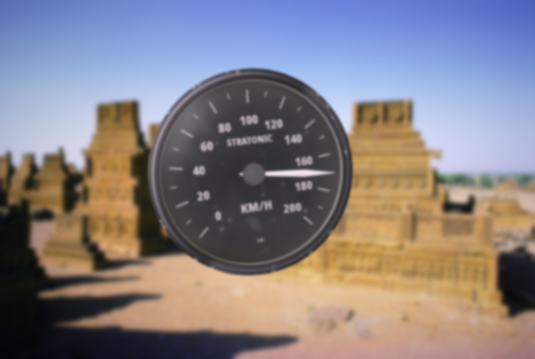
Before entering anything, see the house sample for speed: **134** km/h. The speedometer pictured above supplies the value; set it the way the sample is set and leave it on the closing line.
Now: **170** km/h
